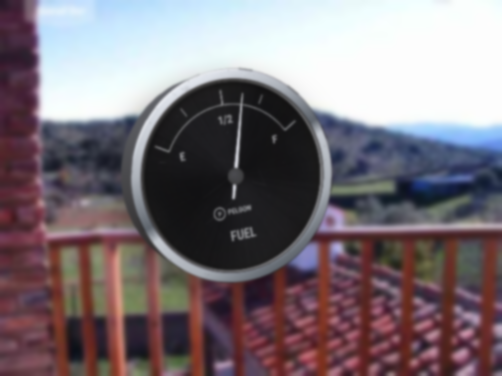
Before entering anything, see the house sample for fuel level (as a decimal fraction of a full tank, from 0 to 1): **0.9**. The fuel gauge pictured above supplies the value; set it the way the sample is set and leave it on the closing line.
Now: **0.625**
